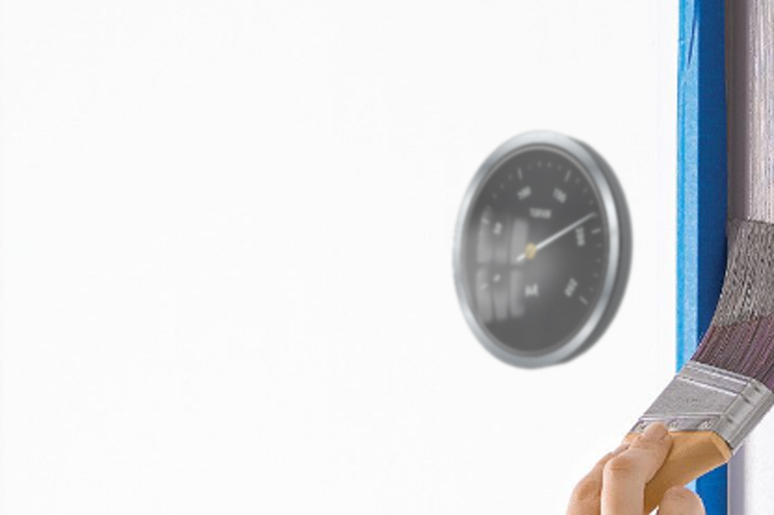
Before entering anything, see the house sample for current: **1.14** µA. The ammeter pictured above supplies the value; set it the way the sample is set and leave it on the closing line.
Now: **190** µA
